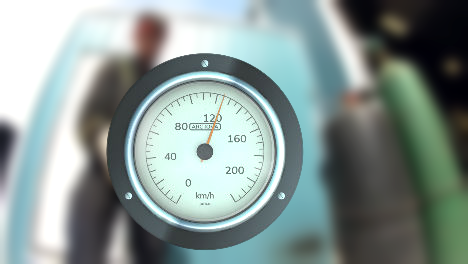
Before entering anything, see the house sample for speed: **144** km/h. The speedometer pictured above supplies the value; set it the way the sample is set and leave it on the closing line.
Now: **125** km/h
